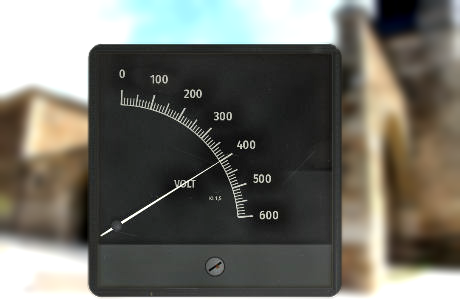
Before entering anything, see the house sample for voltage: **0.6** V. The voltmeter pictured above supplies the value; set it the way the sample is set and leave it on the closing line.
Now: **400** V
